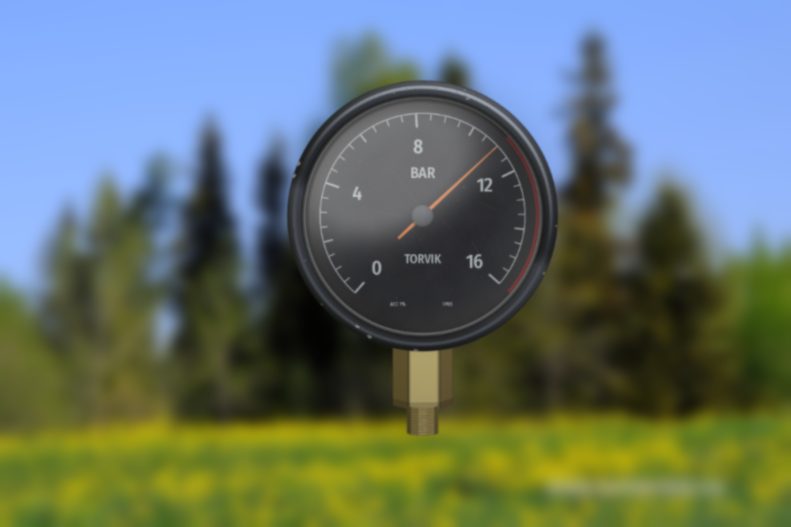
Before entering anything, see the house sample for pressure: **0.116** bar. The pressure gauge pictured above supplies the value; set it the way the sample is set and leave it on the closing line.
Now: **11** bar
